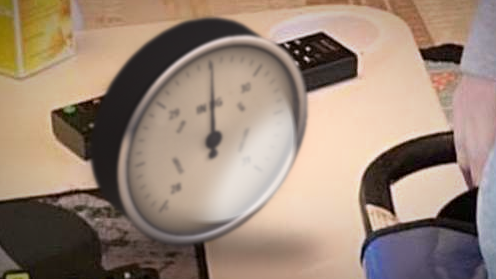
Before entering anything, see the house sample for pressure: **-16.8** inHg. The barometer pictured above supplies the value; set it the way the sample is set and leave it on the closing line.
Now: **29.5** inHg
